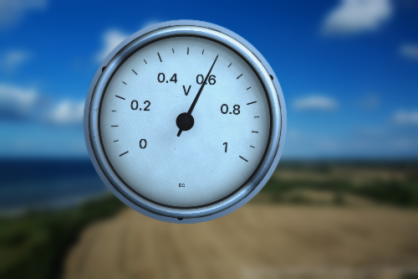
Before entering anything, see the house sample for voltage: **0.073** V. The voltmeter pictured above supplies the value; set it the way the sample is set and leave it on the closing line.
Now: **0.6** V
